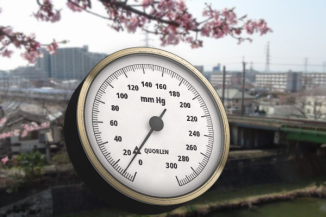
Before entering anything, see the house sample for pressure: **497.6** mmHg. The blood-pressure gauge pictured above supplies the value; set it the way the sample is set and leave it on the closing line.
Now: **10** mmHg
